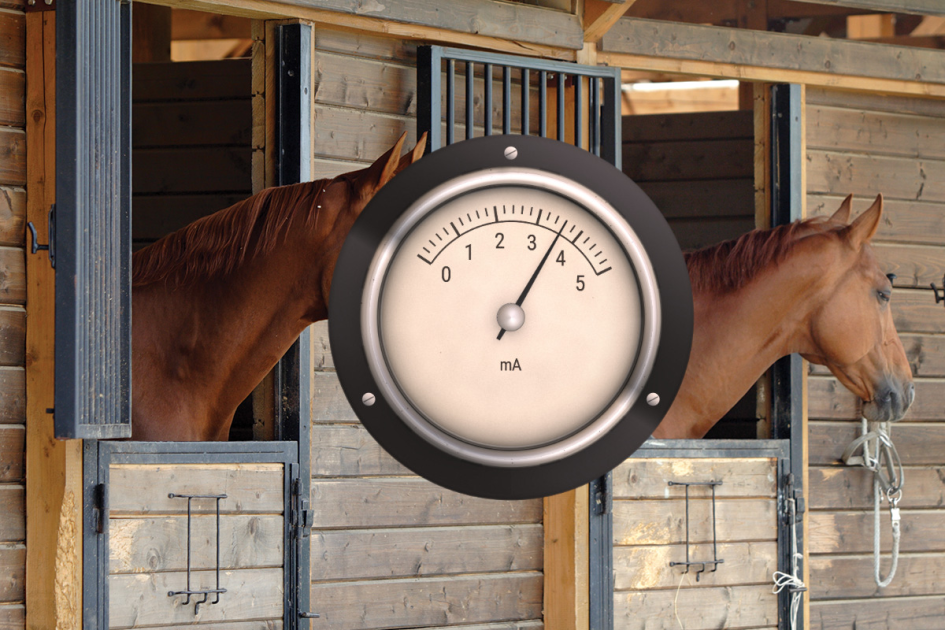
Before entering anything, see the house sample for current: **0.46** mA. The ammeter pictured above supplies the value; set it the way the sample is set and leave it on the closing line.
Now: **3.6** mA
